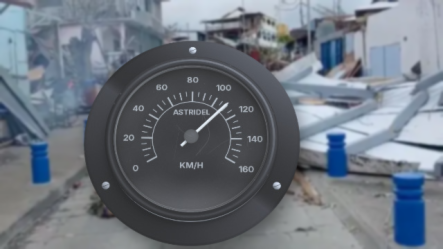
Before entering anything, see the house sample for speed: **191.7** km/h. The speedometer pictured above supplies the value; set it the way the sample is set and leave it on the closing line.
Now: **110** km/h
